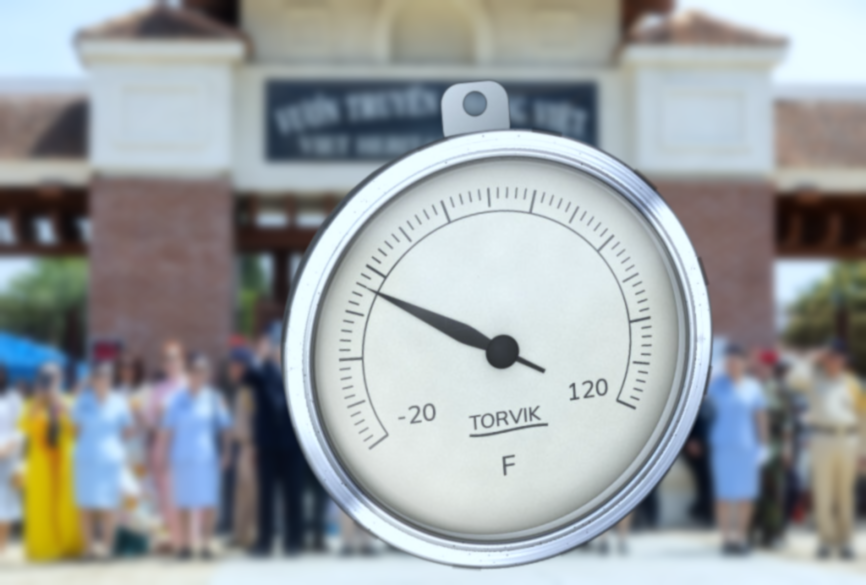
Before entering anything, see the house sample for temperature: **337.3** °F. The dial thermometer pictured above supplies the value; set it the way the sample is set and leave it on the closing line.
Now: **16** °F
